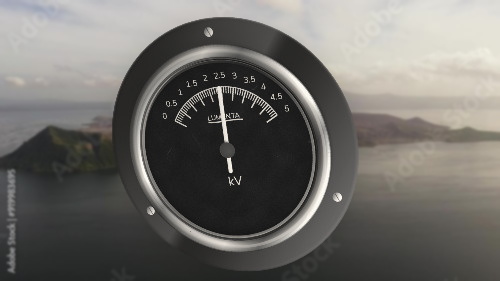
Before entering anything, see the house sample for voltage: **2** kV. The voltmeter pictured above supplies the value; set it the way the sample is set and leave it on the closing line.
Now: **2.5** kV
